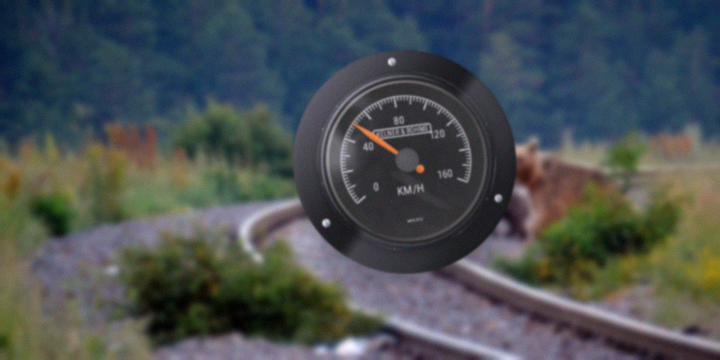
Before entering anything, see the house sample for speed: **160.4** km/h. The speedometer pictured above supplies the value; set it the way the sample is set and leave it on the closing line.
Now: **50** km/h
